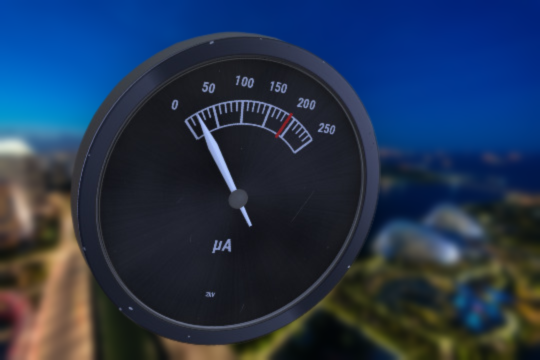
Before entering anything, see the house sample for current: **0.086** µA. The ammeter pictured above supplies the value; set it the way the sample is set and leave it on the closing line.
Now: **20** µA
